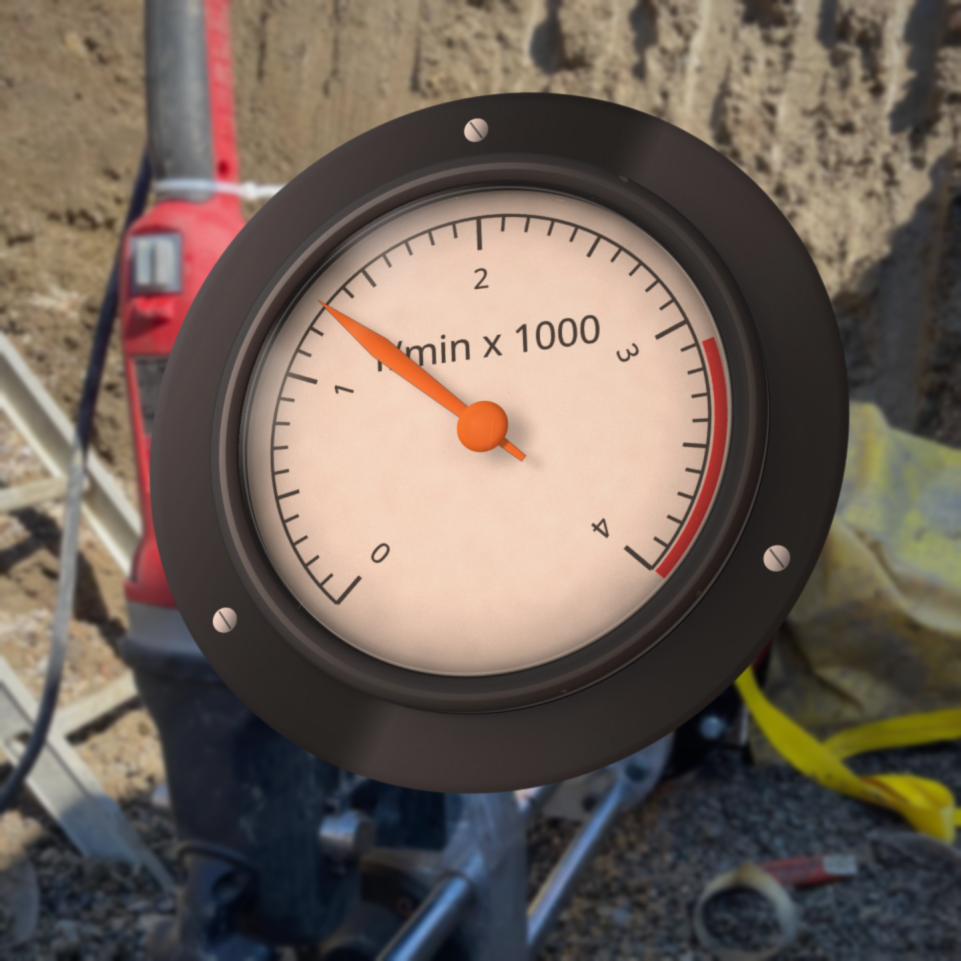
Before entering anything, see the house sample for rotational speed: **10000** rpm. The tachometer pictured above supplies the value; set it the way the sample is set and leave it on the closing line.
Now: **1300** rpm
